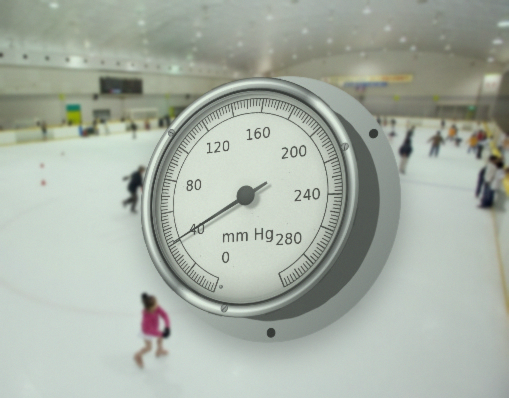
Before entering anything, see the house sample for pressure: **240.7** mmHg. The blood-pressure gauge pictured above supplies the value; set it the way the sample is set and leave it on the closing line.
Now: **40** mmHg
